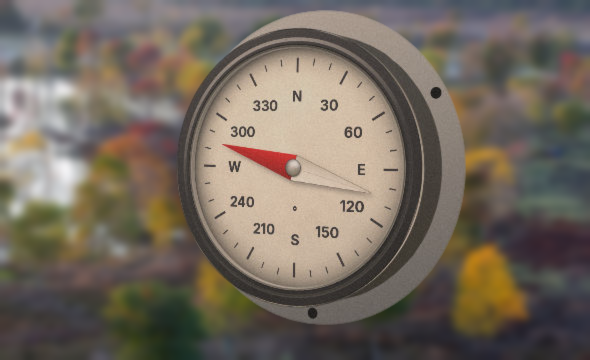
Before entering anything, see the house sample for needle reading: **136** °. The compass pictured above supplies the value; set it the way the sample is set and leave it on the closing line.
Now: **285** °
